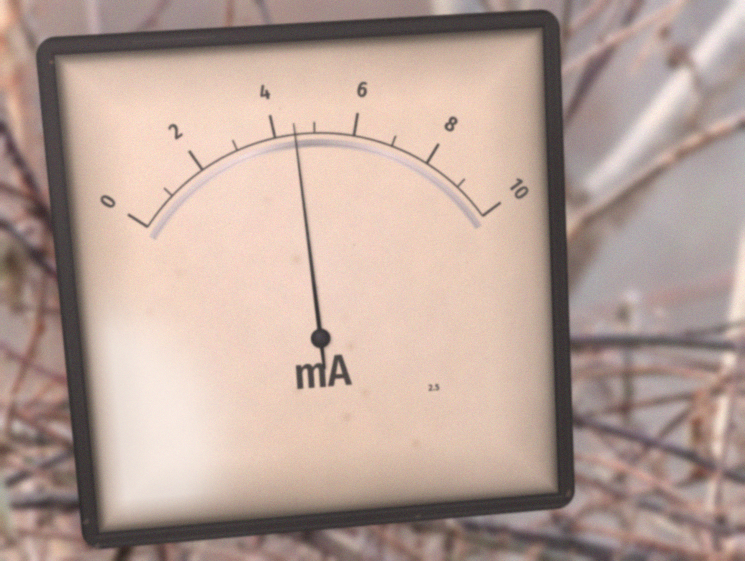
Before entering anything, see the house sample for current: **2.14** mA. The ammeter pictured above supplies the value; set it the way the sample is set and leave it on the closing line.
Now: **4.5** mA
